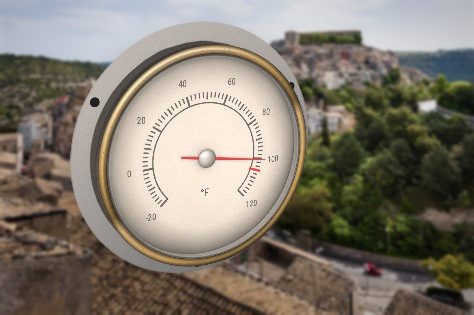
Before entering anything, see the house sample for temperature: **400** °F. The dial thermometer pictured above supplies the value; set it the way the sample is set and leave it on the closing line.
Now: **100** °F
